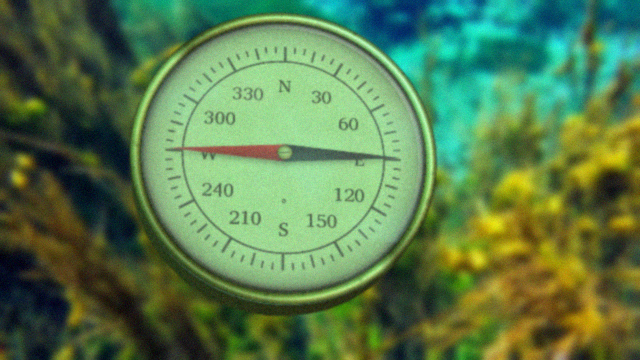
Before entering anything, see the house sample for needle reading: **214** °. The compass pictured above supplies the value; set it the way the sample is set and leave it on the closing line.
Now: **270** °
